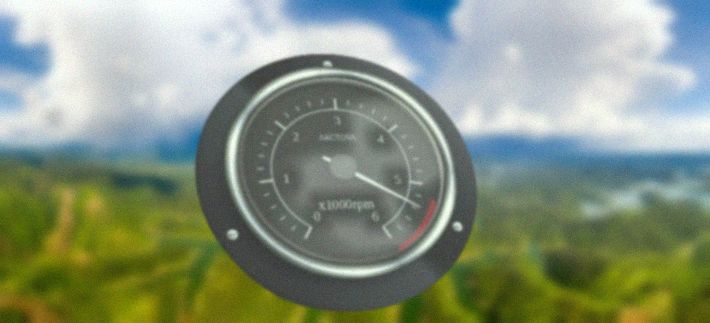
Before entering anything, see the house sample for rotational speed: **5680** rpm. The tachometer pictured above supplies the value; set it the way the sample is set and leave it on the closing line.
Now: **5400** rpm
